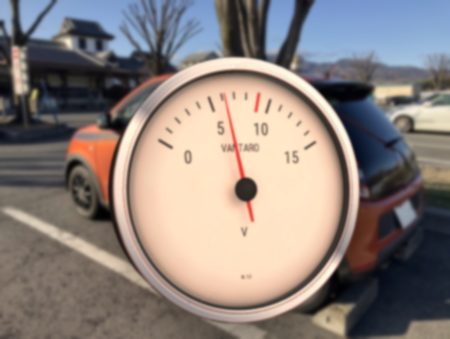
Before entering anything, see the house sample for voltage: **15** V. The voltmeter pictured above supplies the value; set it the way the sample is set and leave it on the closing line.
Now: **6** V
